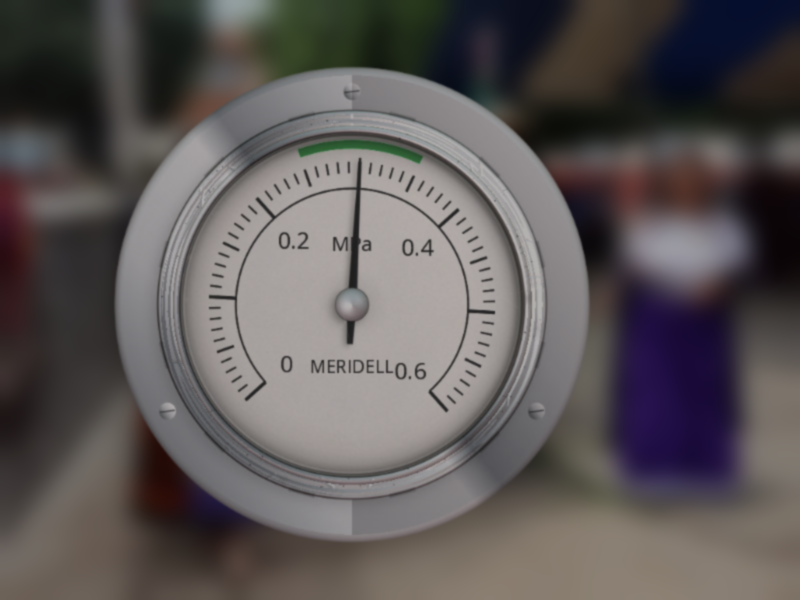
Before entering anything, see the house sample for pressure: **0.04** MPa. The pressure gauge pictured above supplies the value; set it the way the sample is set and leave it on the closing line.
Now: **0.3** MPa
